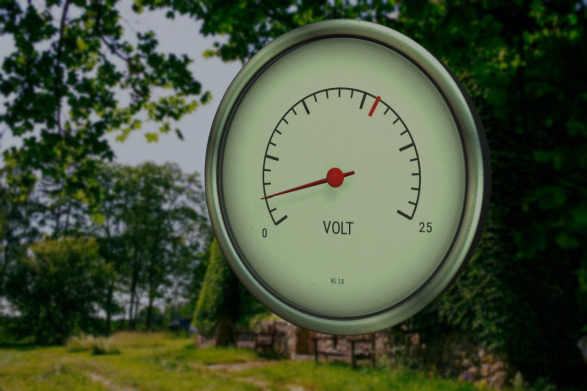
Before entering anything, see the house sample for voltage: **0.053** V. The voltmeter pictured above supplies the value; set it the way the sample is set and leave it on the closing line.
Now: **2** V
